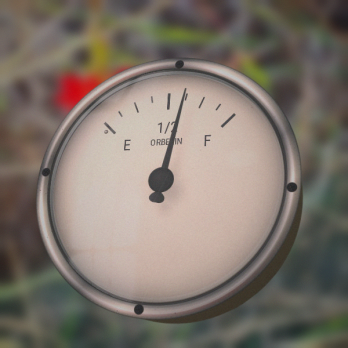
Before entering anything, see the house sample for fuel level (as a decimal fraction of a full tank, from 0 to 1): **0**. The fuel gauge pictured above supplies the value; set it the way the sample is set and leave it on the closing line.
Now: **0.625**
